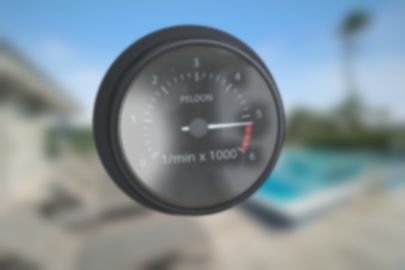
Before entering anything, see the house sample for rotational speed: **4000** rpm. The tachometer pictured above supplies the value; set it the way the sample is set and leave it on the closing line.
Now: **5200** rpm
